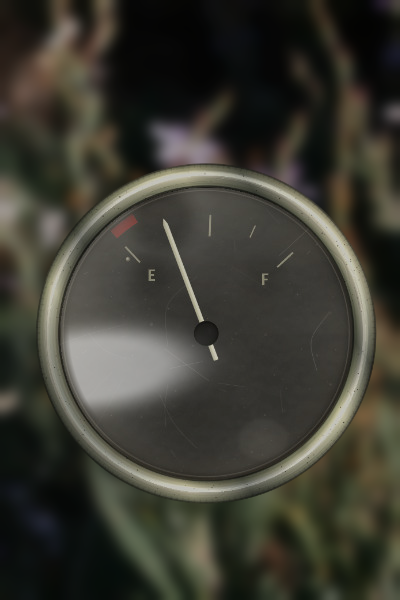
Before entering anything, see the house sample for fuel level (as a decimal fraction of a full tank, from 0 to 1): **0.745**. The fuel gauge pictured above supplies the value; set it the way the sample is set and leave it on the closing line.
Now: **0.25**
